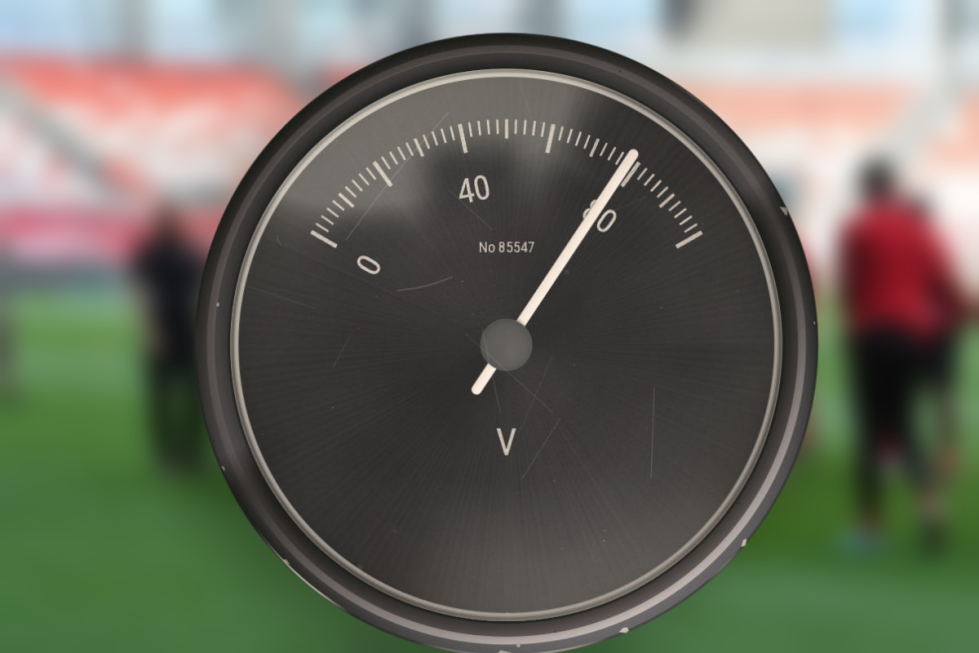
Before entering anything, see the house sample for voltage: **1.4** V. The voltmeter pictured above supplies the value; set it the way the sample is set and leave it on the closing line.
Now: **78** V
